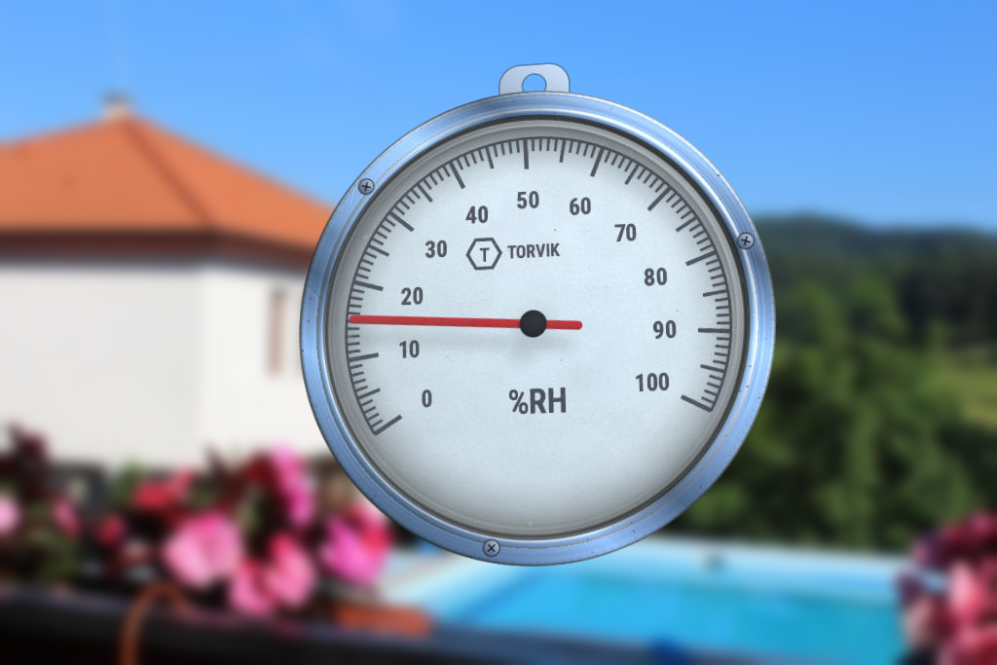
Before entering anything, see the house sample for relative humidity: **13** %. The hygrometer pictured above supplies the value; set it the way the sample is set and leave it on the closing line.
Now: **15** %
